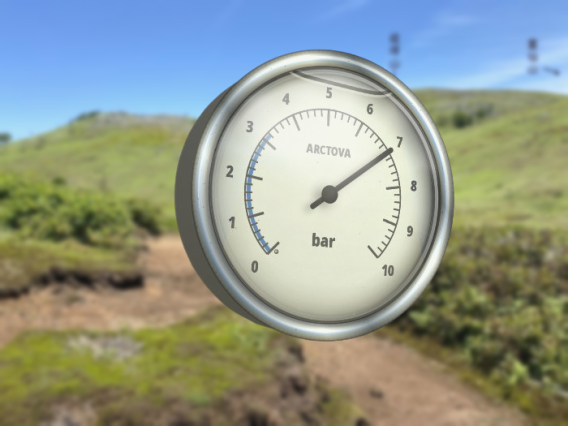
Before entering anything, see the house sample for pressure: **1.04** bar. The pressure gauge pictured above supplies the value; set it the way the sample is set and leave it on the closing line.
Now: **7** bar
